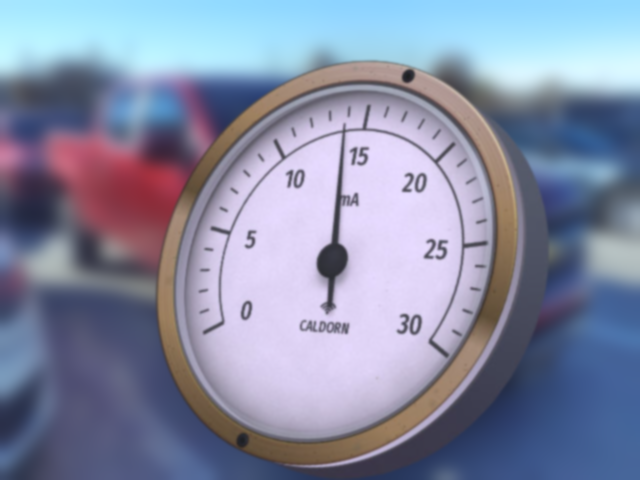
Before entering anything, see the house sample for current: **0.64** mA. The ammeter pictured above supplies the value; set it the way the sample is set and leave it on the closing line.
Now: **14** mA
